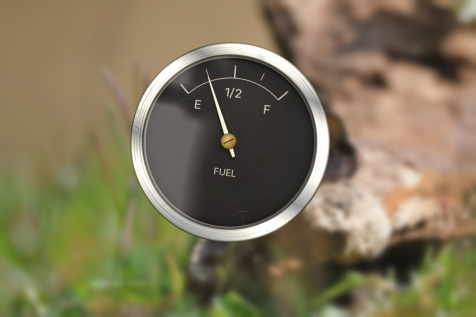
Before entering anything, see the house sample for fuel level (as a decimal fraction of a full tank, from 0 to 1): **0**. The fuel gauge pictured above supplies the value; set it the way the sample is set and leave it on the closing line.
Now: **0.25**
